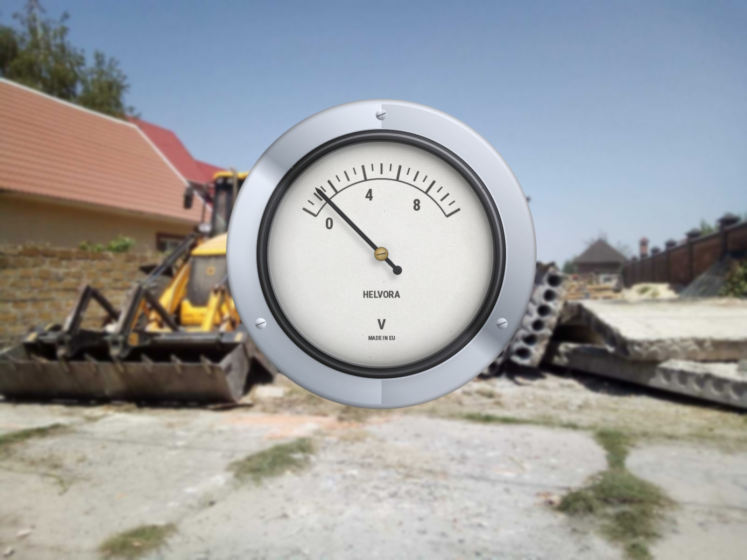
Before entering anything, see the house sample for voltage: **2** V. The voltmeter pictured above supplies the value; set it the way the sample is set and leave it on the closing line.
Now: **1.25** V
